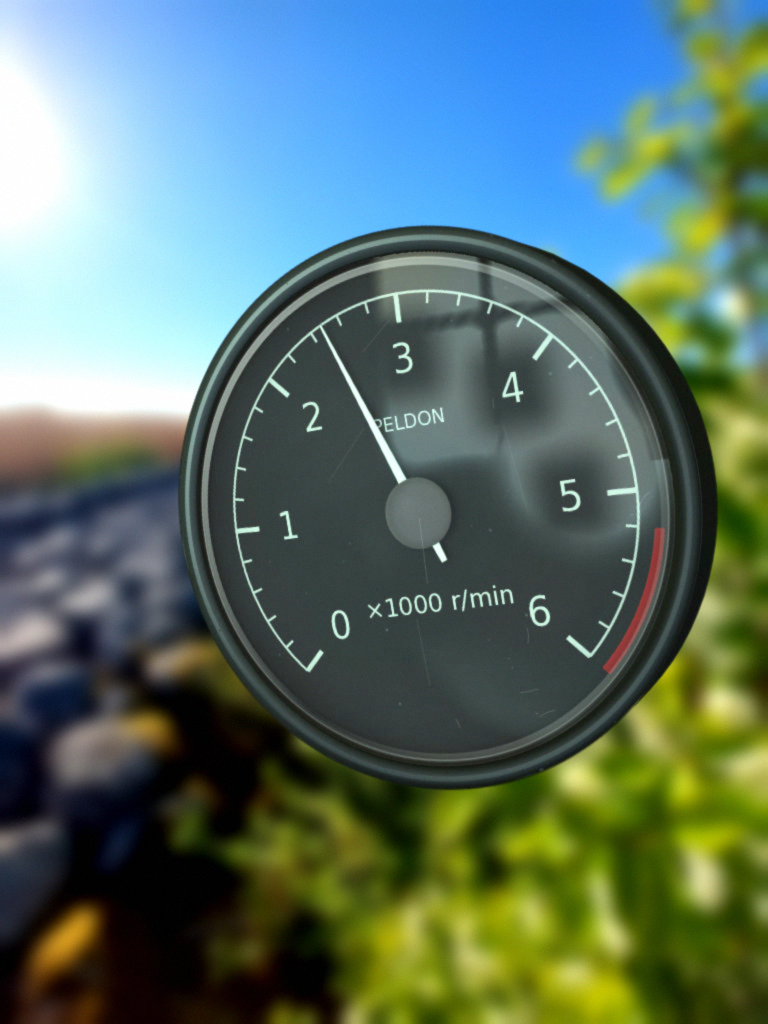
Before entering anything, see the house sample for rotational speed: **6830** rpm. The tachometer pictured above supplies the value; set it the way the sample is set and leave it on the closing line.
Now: **2500** rpm
